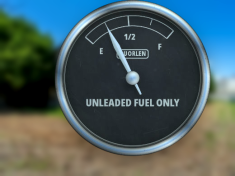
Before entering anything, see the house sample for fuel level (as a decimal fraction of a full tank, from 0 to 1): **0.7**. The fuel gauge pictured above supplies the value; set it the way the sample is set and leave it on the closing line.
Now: **0.25**
